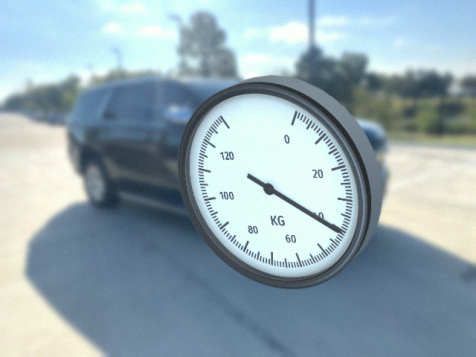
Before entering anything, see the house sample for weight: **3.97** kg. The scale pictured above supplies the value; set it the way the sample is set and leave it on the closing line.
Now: **40** kg
